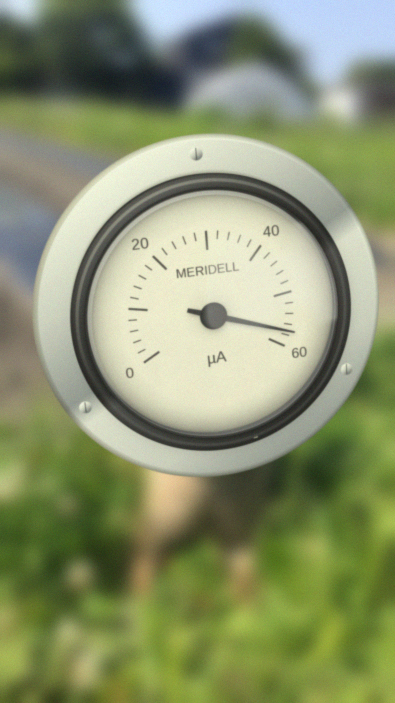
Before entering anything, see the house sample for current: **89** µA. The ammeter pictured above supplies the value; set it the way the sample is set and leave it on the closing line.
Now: **57** µA
